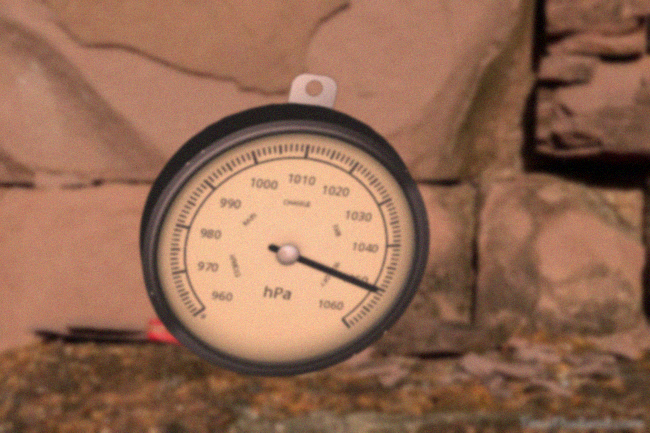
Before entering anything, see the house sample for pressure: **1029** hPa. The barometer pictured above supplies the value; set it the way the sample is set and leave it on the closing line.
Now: **1050** hPa
